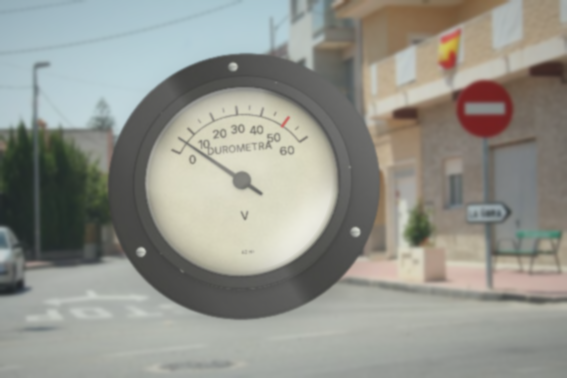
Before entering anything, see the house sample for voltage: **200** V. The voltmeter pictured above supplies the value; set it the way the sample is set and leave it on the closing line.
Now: **5** V
